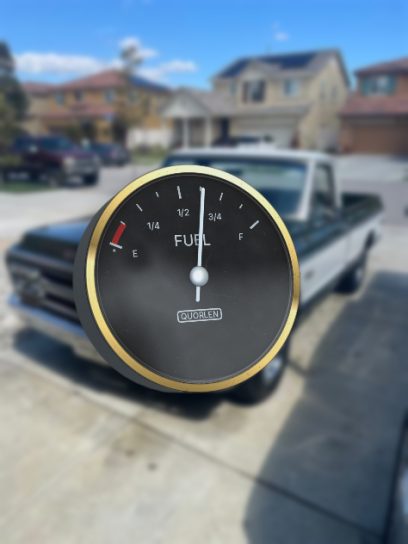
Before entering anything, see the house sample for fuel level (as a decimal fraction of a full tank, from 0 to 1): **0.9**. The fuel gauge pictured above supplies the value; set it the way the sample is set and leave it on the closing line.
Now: **0.625**
